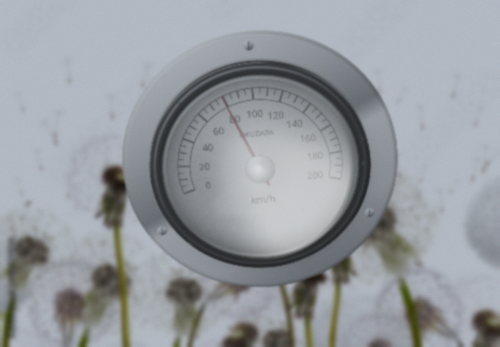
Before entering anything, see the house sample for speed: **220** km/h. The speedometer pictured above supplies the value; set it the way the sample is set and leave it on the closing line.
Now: **80** km/h
